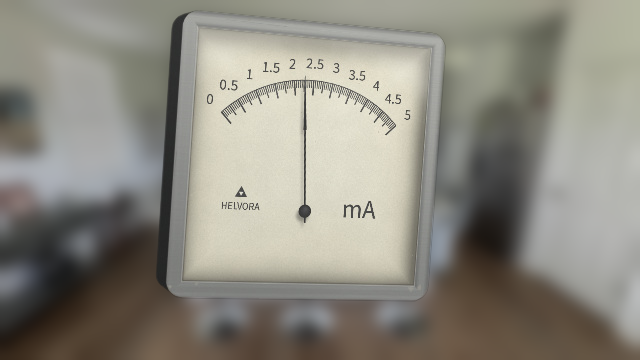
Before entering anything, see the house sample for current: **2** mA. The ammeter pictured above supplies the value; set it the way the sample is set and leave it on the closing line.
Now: **2.25** mA
